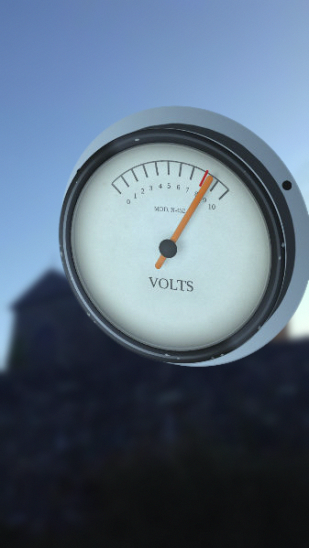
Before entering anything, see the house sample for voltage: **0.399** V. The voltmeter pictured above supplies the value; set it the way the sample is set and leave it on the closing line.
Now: **8.5** V
